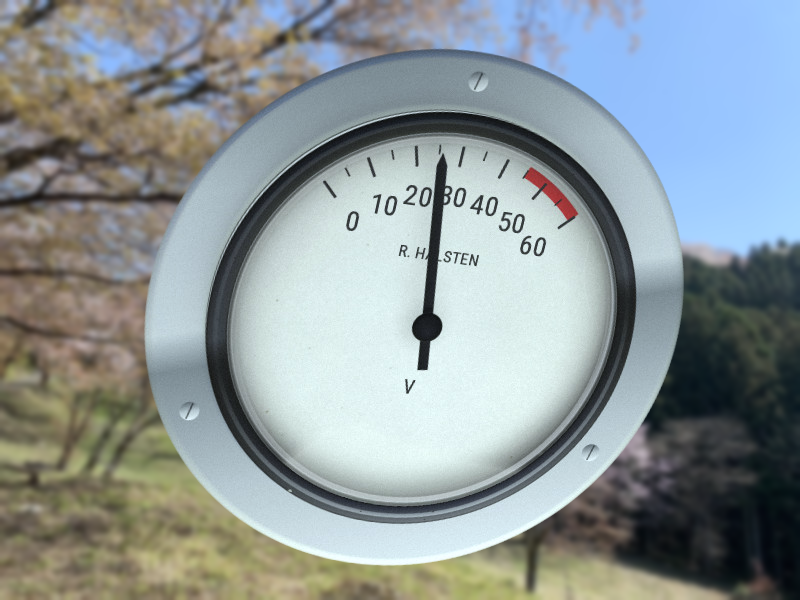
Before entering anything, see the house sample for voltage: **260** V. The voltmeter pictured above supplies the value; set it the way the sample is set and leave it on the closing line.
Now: **25** V
